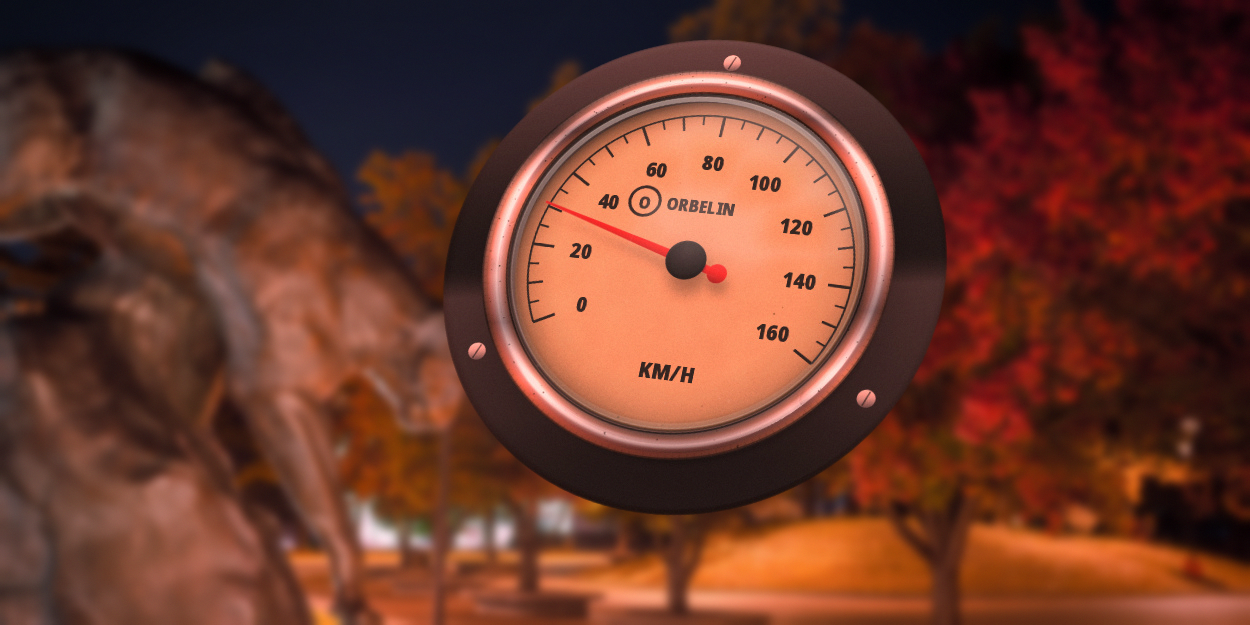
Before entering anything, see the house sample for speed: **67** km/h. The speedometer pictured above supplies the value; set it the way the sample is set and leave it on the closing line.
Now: **30** km/h
